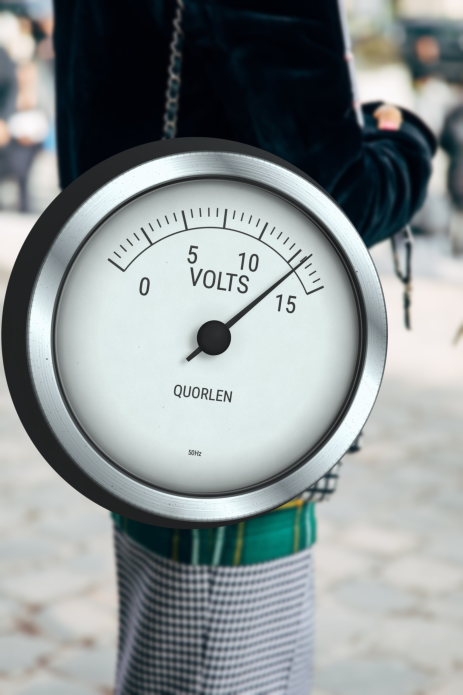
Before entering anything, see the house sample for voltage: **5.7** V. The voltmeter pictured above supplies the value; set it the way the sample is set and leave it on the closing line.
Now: **13** V
